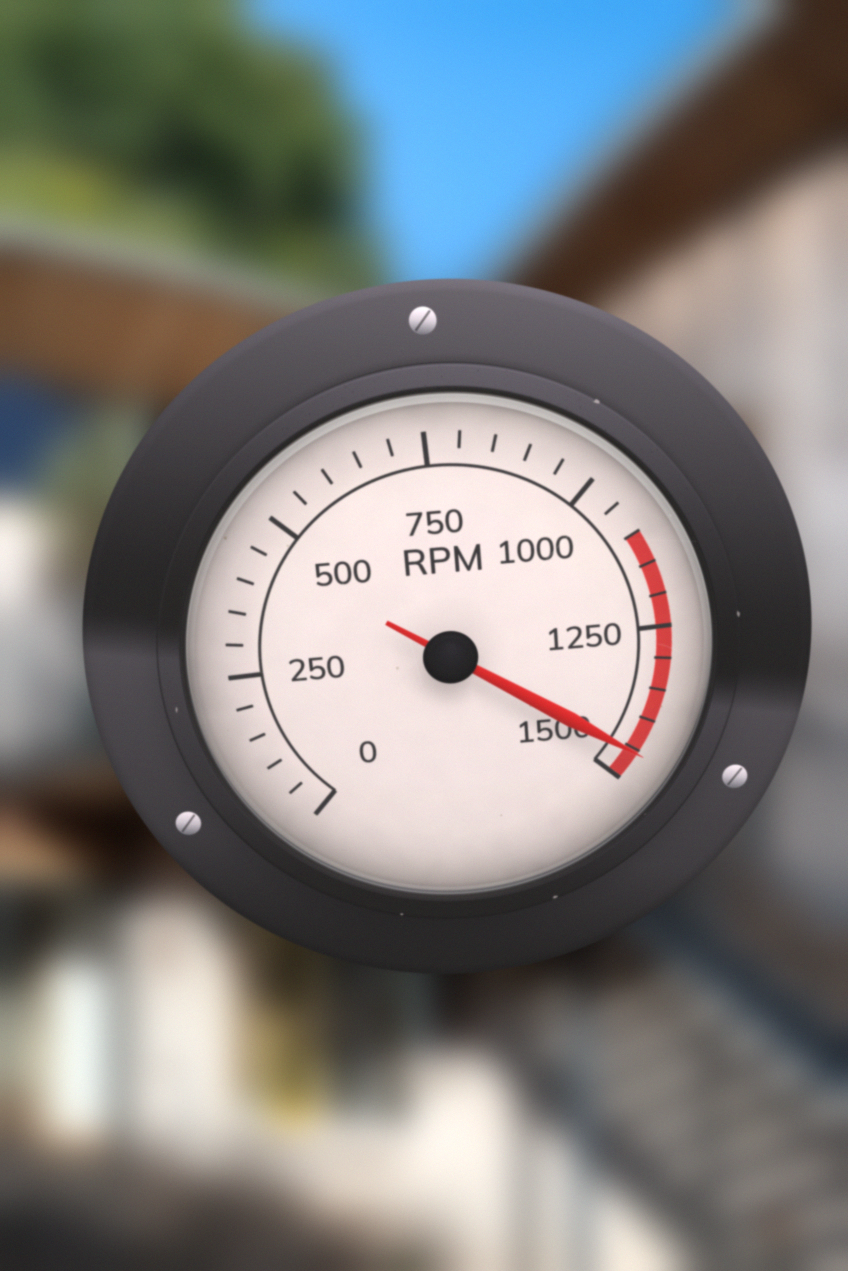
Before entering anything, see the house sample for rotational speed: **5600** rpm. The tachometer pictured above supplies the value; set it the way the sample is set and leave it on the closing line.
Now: **1450** rpm
